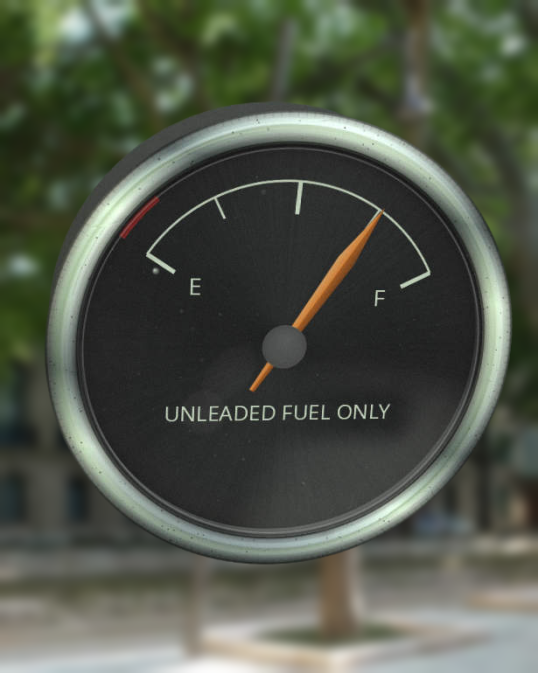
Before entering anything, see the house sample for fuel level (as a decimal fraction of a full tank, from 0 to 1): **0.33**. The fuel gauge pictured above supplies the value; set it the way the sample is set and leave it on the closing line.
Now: **0.75**
